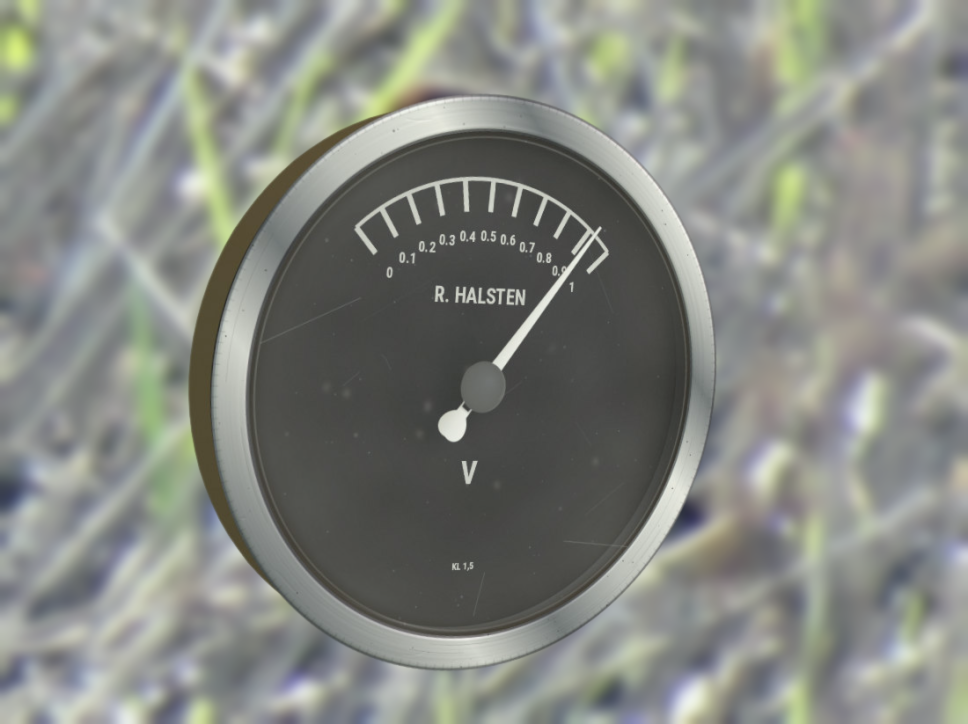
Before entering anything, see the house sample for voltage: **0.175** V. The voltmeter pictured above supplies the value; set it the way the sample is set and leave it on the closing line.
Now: **0.9** V
